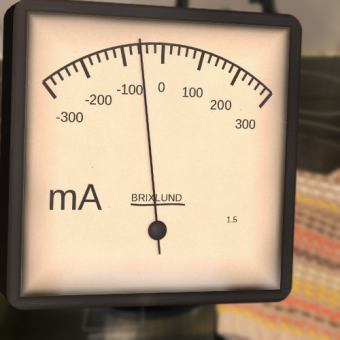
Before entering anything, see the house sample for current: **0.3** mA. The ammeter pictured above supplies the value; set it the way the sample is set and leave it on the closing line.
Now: **-60** mA
